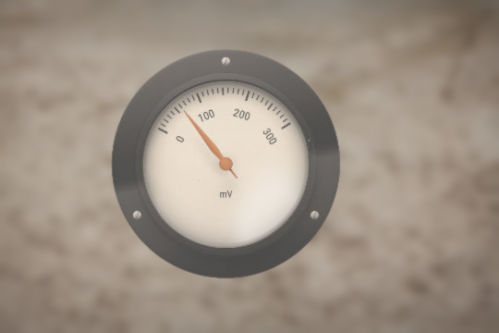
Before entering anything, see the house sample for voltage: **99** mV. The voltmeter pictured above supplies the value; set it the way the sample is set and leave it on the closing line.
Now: **60** mV
